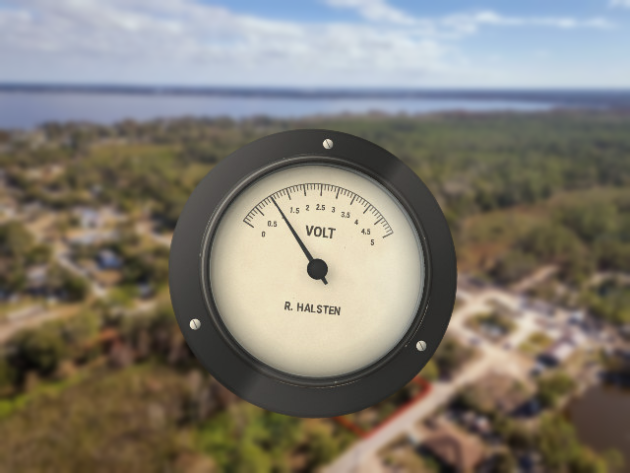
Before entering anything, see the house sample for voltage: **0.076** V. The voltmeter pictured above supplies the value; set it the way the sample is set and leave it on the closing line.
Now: **1** V
